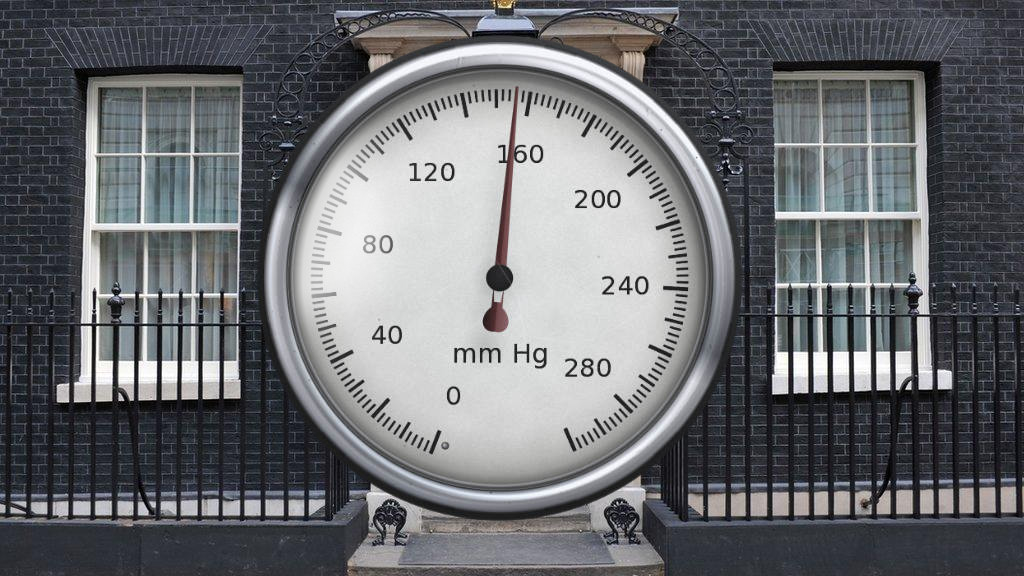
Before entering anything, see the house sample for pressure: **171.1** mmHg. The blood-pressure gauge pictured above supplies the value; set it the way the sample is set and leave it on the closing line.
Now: **156** mmHg
